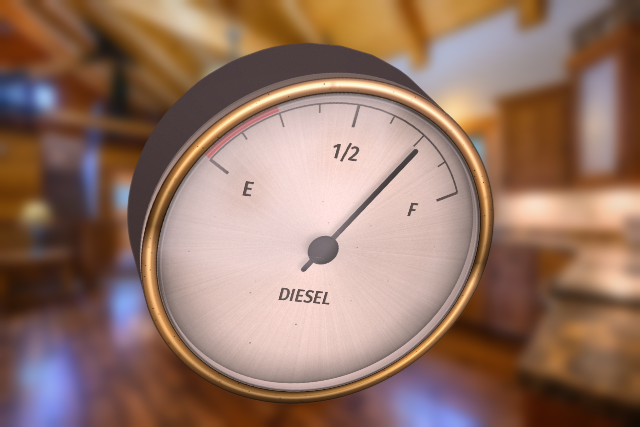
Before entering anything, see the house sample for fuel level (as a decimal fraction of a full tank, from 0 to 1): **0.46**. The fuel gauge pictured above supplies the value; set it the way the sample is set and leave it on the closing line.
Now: **0.75**
